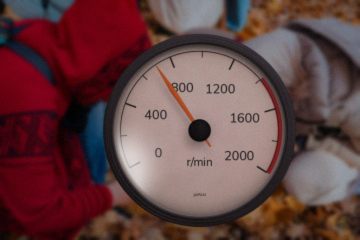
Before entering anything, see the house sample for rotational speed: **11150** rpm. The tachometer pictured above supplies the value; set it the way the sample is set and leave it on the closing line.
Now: **700** rpm
